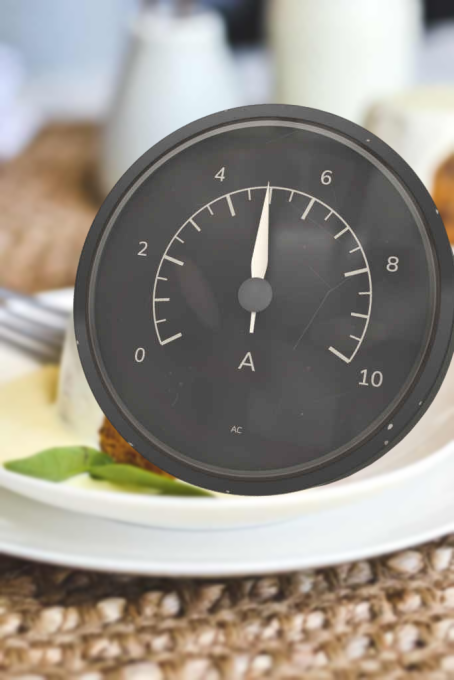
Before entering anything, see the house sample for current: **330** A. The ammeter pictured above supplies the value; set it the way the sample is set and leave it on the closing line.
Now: **5** A
